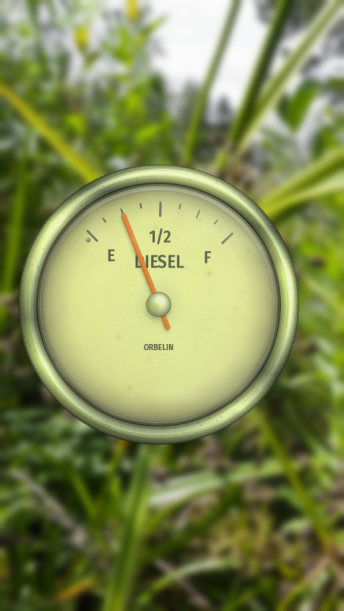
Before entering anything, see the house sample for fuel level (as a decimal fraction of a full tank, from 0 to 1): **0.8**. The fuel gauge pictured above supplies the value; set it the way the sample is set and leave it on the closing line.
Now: **0.25**
